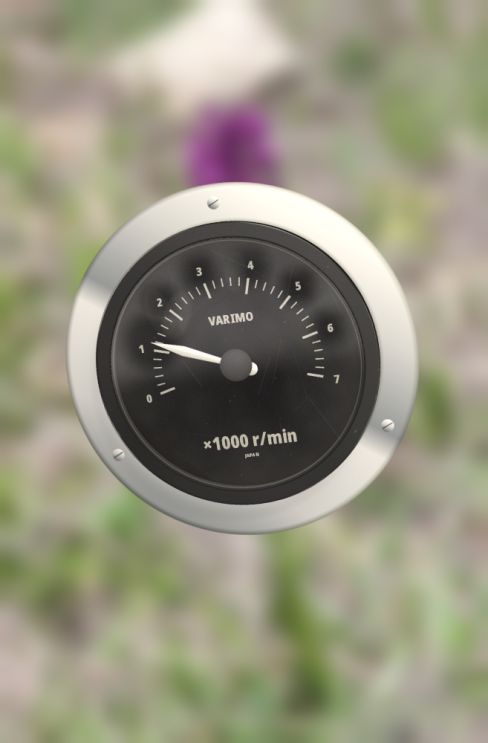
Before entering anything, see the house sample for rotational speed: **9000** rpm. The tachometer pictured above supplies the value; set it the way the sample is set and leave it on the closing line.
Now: **1200** rpm
